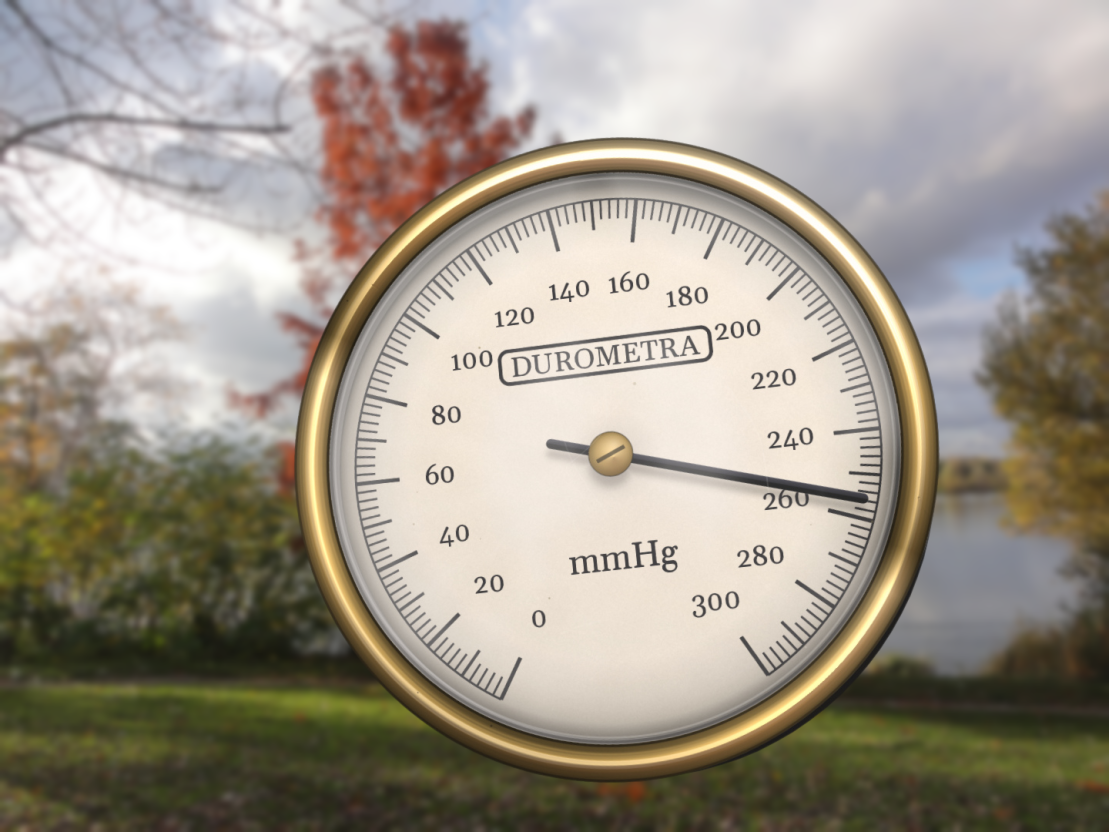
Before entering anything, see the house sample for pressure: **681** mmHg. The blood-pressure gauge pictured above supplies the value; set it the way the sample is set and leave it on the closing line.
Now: **256** mmHg
